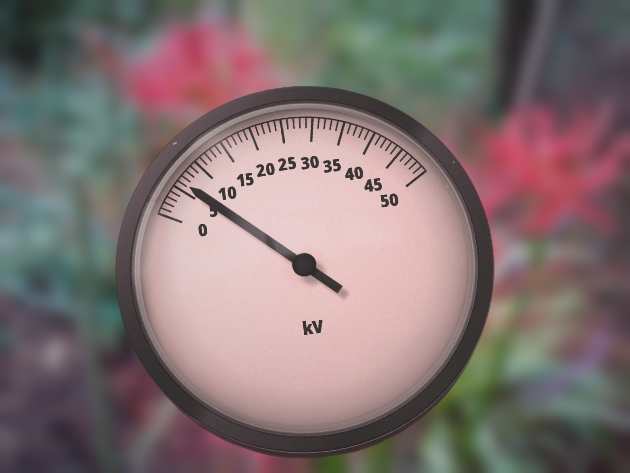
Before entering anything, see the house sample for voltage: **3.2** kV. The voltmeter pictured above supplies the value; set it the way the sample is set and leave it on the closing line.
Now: **6** kV
